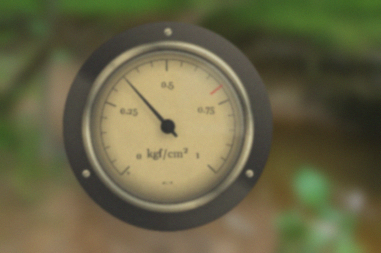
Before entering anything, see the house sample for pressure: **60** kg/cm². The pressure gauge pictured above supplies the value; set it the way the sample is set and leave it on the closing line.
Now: **0.35** kg/cm²
